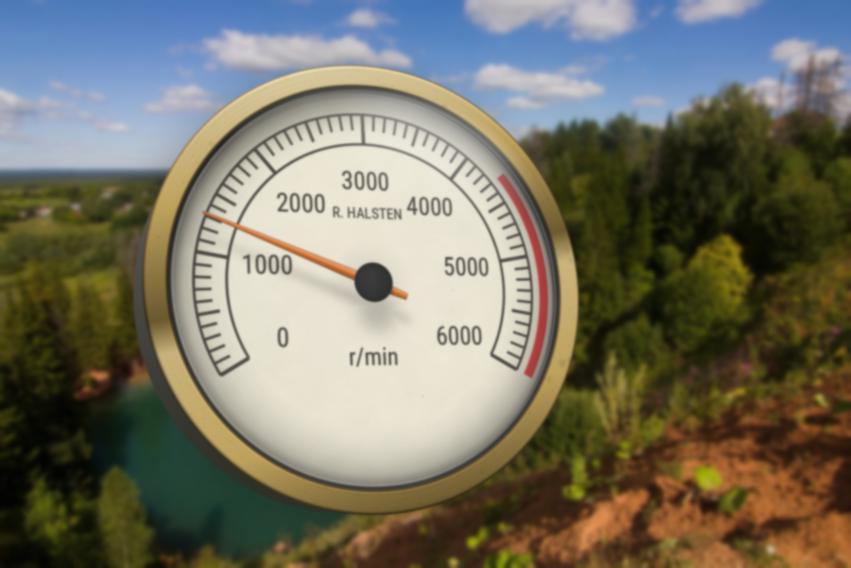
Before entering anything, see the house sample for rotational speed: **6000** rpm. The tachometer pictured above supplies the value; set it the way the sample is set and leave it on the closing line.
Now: **1300** rpm
